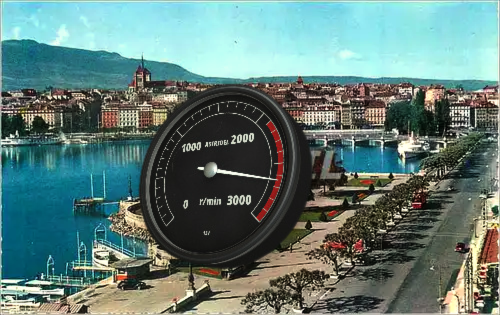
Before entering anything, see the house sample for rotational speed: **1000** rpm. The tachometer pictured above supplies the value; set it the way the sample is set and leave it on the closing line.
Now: **2650** rpm
